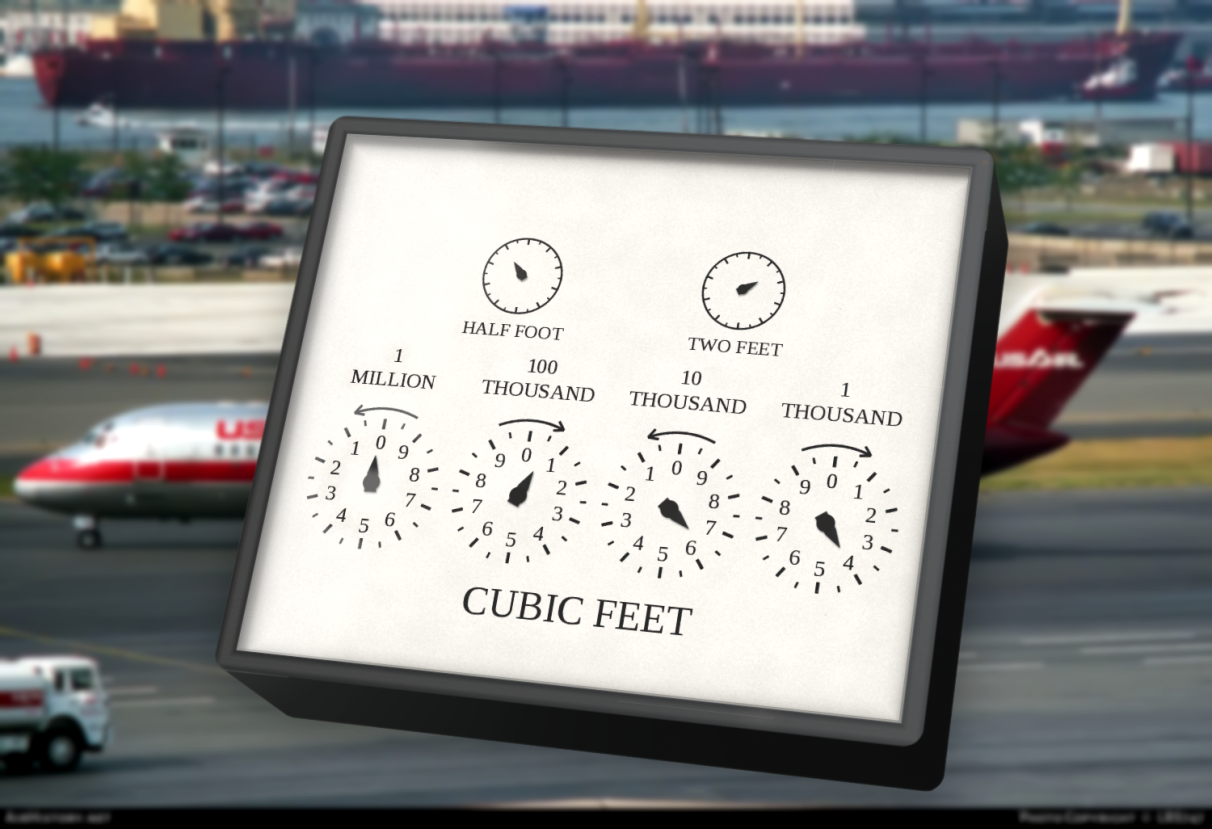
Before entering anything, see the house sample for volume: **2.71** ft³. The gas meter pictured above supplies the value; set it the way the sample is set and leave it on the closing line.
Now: **6400** ft³
